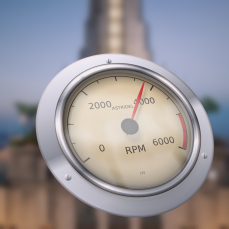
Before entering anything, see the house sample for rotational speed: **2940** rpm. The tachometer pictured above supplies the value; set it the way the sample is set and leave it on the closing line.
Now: **3750** rpm
